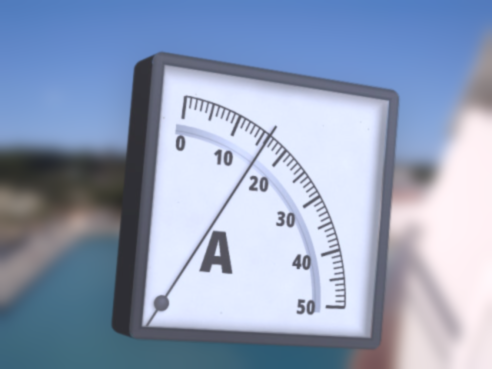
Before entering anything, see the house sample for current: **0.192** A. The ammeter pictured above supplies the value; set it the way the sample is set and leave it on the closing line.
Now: **16** A
